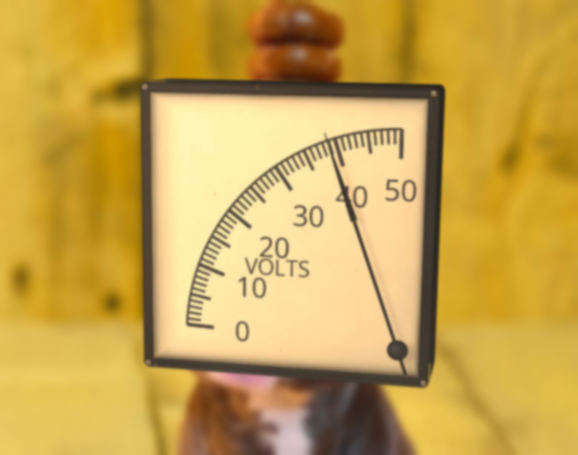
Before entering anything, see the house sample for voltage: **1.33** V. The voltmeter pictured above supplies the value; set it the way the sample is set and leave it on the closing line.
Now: **39** V
